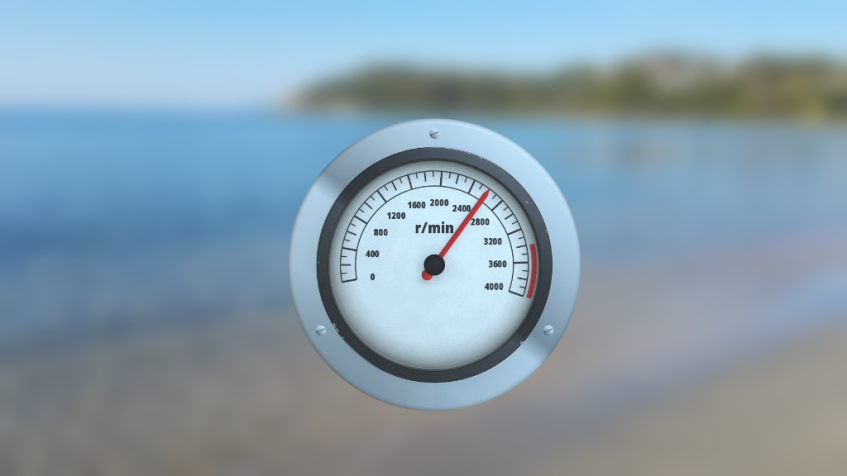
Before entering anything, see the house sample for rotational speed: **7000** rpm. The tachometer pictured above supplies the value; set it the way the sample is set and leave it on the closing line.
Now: **2600** rpm
